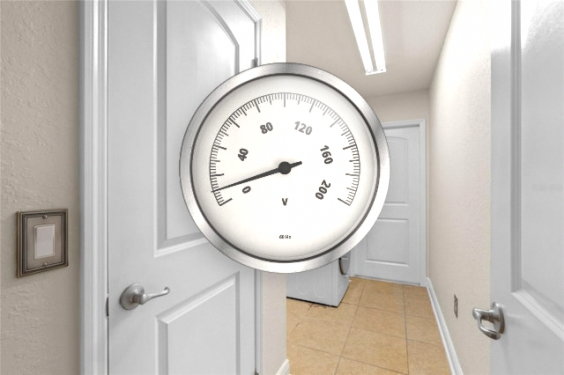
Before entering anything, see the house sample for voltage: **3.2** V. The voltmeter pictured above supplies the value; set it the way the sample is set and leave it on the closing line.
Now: **10** V
